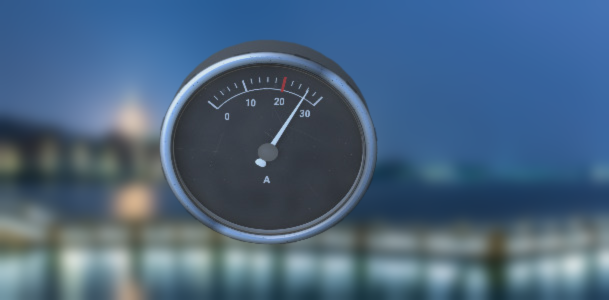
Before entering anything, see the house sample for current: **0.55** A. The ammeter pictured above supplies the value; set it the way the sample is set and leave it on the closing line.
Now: **26** A
